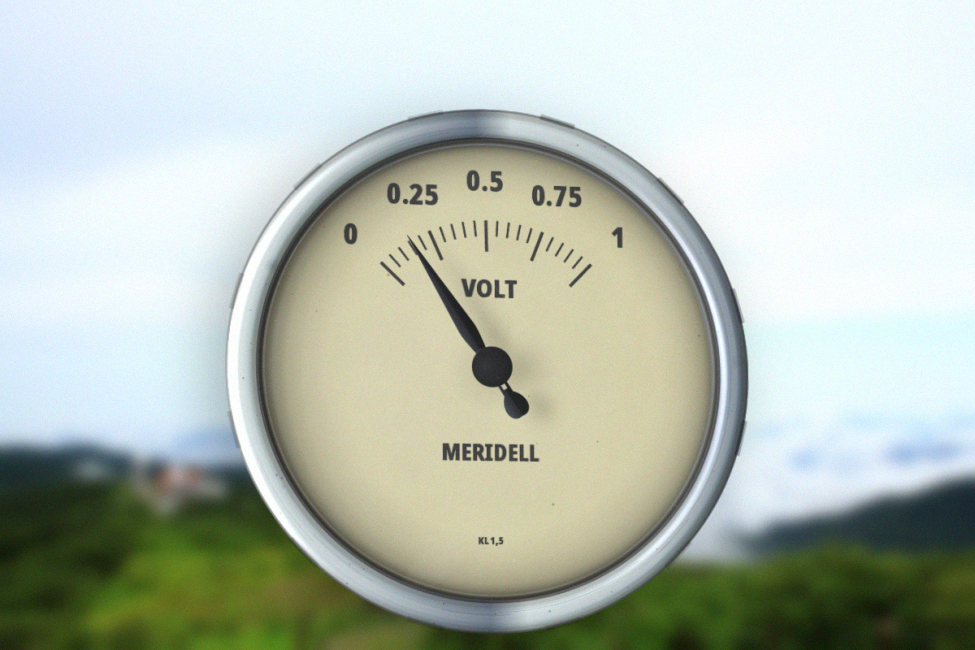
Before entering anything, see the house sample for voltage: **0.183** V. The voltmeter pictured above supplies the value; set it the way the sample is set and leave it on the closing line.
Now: **0.15** V
